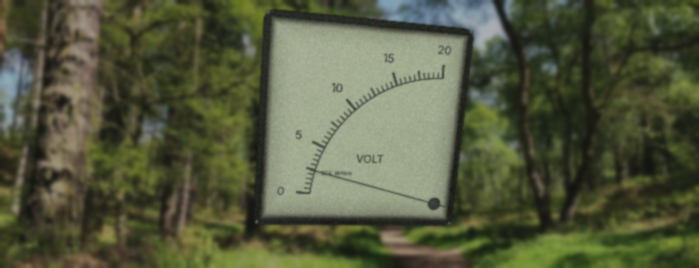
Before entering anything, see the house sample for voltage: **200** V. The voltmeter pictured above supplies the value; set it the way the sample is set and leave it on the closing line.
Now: **2.5** V
